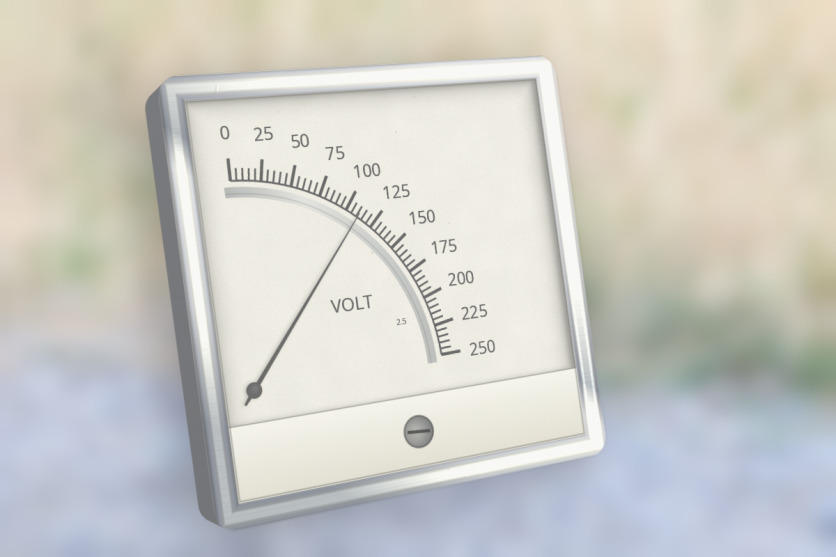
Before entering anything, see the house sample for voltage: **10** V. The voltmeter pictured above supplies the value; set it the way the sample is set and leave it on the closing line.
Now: **110** V
